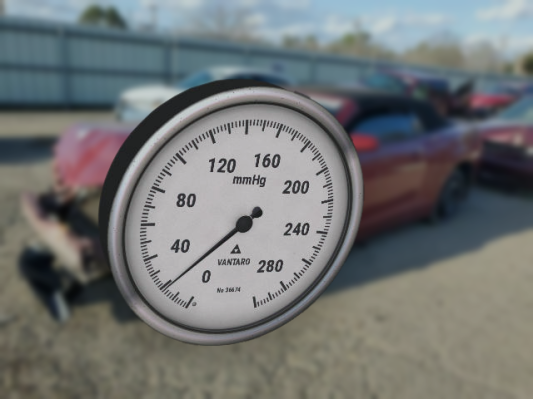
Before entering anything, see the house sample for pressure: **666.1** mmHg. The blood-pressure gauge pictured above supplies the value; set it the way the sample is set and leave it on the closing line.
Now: **20** mmHg
